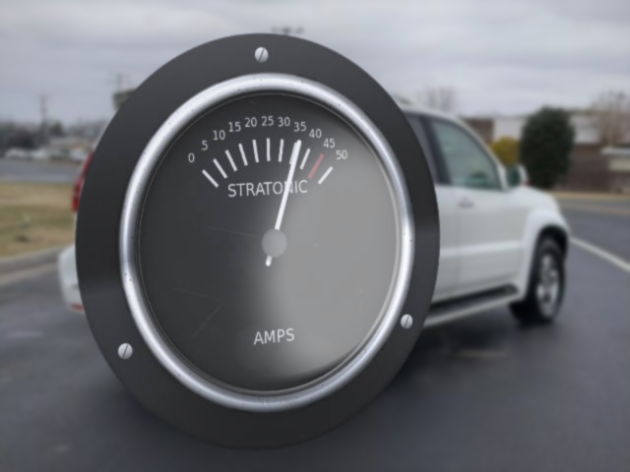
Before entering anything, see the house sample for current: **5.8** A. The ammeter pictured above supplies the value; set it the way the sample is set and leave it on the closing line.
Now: **35** A
